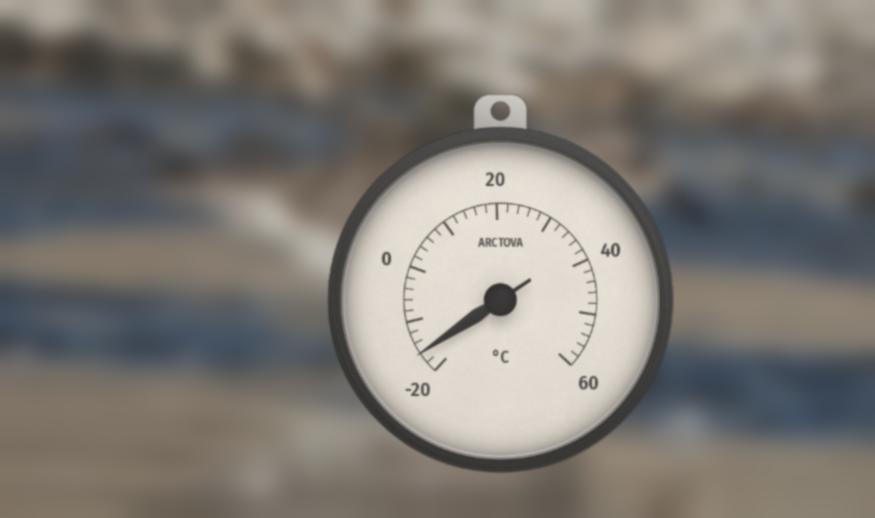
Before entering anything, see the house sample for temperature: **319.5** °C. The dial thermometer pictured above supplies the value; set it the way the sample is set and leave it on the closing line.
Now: **-16** °C
